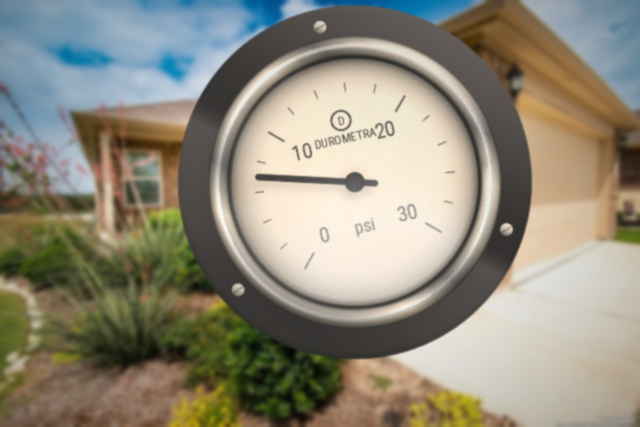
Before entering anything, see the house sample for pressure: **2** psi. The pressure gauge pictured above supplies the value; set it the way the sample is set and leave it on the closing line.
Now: **7** psi
